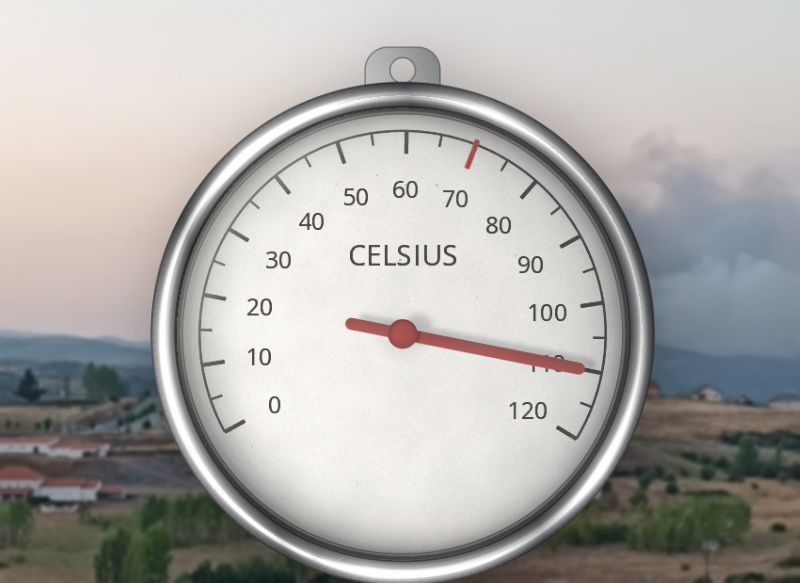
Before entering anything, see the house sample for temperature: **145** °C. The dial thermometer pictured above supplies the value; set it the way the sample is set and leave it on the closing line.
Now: **110** °C
